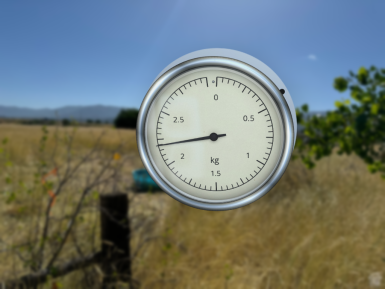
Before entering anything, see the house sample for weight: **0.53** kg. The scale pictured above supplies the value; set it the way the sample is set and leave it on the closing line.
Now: **2.2** kg
